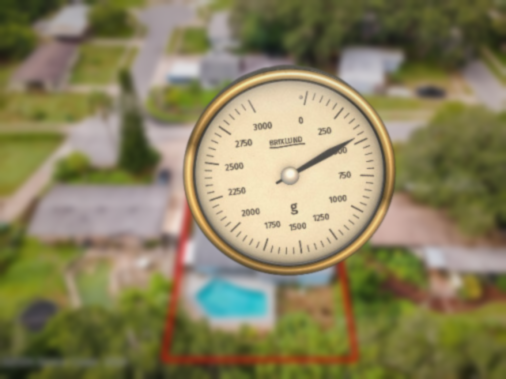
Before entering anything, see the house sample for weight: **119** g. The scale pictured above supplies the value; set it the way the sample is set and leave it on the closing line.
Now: **450** g
